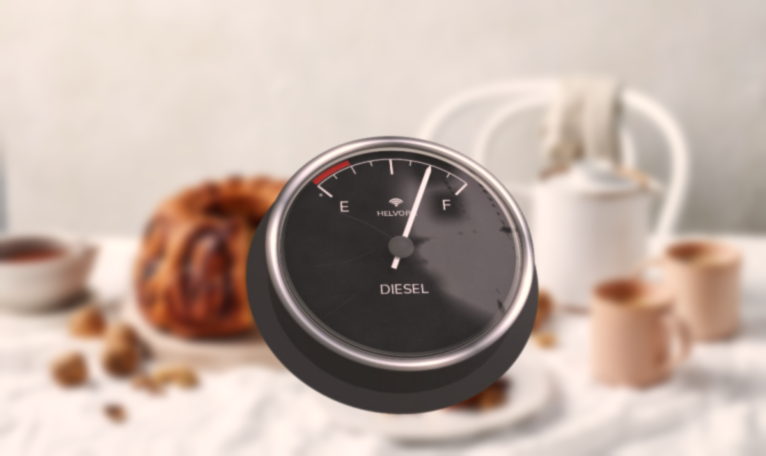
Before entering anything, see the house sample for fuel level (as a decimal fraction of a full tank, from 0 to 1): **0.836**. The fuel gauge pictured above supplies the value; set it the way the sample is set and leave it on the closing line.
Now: **0.75**
